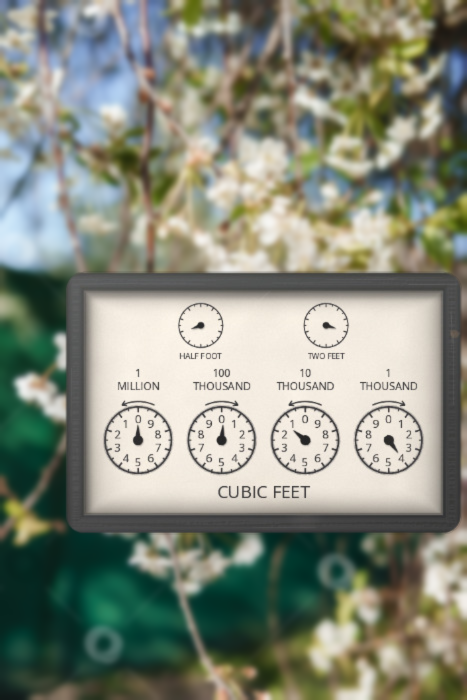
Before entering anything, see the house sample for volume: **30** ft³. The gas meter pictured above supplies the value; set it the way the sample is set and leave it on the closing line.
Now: **1400** ft³
